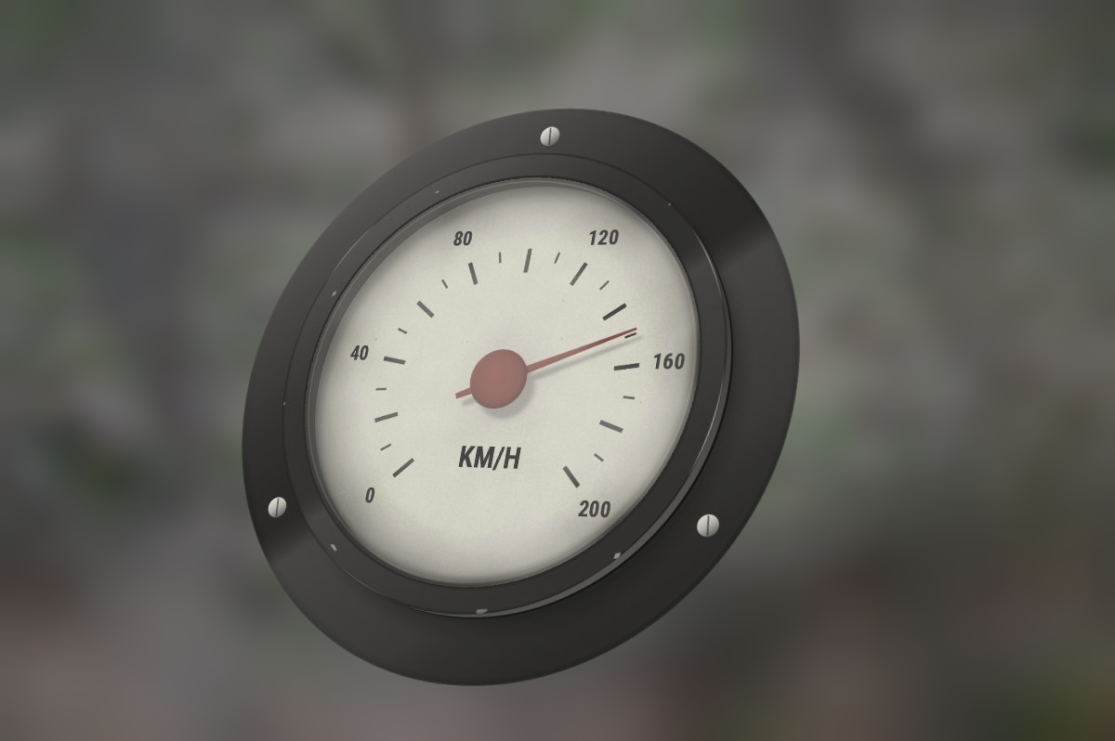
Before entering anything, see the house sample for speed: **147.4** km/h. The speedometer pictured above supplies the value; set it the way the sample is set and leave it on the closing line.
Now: **150** km/h
